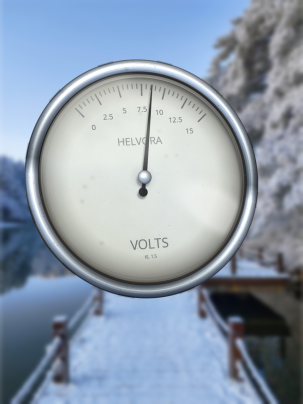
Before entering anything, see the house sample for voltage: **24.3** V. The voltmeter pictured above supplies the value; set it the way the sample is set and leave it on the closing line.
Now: **8.5** V
